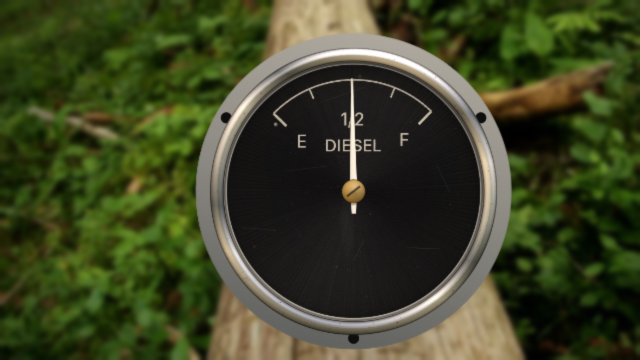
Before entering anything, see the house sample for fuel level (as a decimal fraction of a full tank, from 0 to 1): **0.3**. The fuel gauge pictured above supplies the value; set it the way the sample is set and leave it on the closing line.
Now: **0.5**
